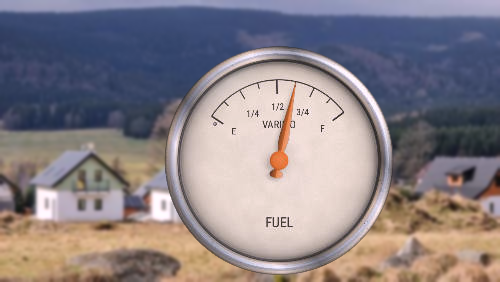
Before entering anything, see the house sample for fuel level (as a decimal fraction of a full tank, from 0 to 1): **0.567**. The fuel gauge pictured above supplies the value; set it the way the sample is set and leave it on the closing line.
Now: **0.625**
